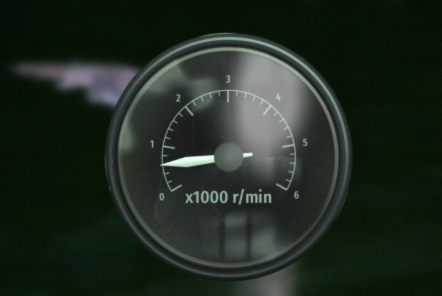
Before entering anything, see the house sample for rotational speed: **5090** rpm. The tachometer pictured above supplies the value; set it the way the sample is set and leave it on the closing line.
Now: **600** rpm
